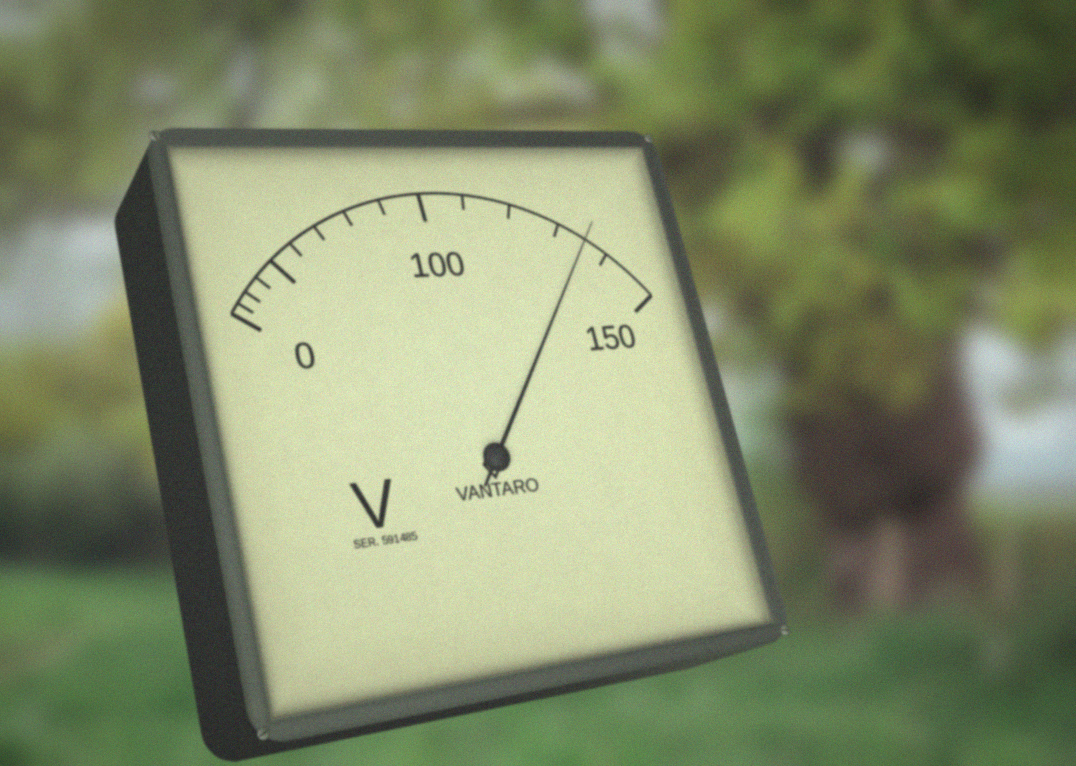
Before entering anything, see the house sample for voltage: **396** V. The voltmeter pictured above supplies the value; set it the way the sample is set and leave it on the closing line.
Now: **135** V
